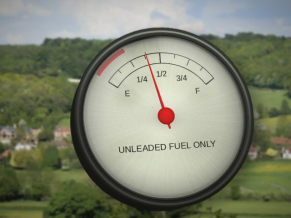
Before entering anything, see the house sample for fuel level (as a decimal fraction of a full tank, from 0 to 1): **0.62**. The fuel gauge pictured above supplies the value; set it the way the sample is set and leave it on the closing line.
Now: **0.375**
